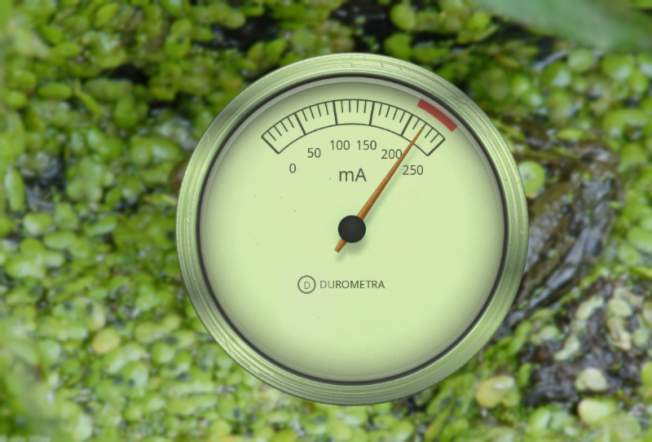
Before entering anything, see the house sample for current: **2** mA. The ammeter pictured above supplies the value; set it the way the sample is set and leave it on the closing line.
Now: **220** mA
